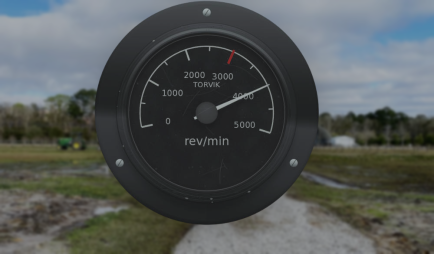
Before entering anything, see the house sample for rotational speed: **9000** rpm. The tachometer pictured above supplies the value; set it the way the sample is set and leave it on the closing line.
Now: **4000** rpm
